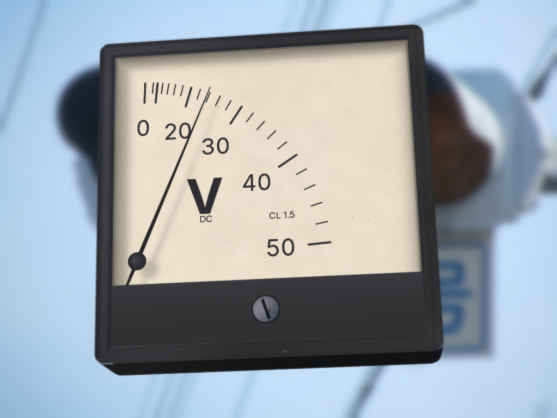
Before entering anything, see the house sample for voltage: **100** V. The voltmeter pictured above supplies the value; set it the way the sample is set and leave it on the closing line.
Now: **24** V
